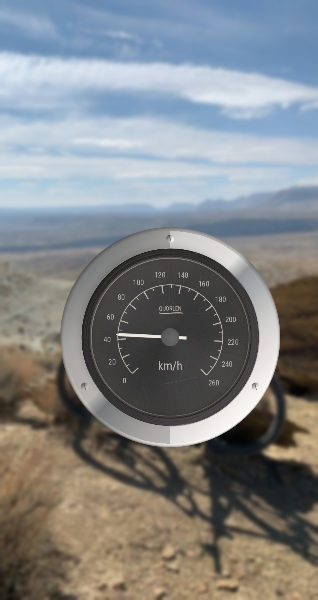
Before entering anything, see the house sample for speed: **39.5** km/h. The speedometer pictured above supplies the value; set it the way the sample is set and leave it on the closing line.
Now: **45** km/h
